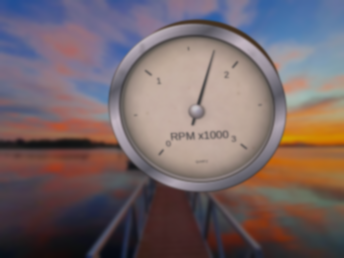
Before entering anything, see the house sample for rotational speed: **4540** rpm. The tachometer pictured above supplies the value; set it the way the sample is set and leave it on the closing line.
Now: **1750** rpm
